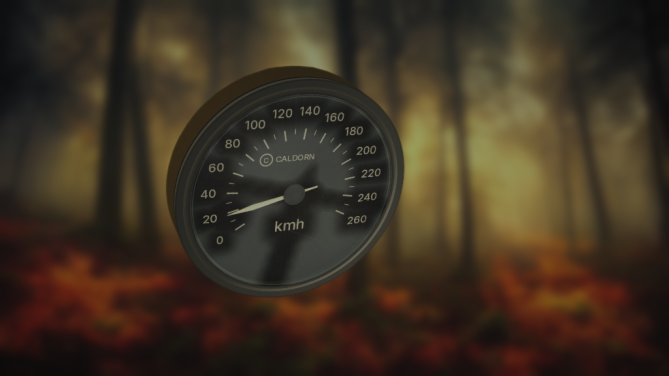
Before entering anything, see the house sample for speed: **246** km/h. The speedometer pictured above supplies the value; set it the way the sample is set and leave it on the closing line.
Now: **20** km/h
